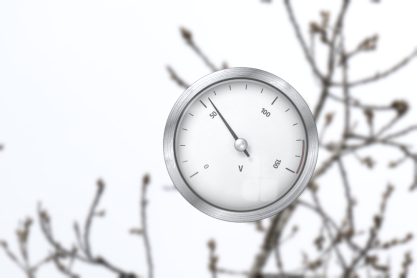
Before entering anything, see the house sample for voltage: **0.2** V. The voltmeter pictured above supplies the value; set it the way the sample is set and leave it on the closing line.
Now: **55** V
